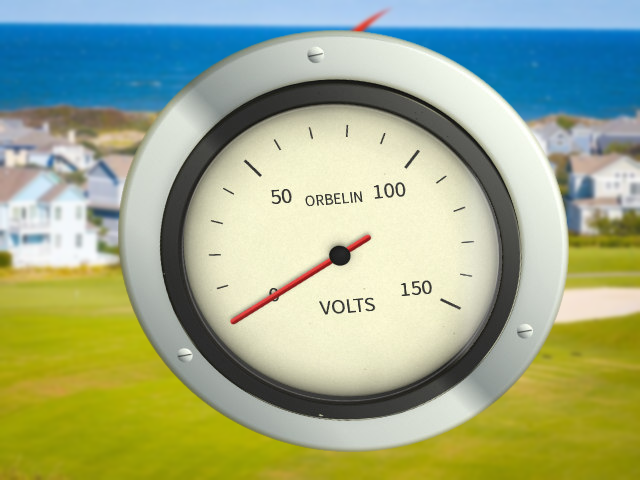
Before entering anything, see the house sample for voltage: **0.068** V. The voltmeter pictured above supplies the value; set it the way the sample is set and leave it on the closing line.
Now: **0** V
